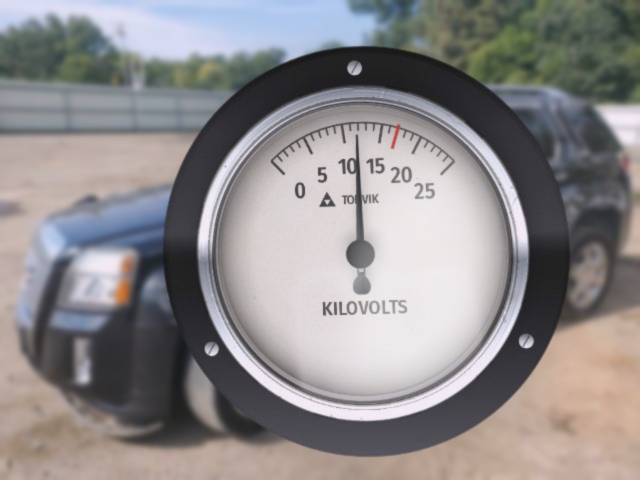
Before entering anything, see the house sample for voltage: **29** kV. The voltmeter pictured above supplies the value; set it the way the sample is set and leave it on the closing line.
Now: **12** kV
